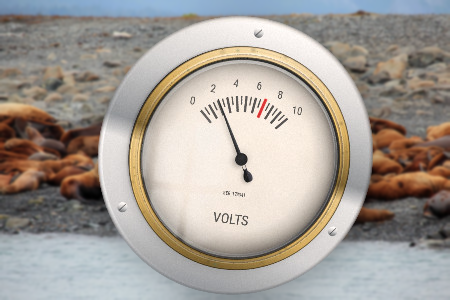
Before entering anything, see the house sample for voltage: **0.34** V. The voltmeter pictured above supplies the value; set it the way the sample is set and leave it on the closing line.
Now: **2** V
